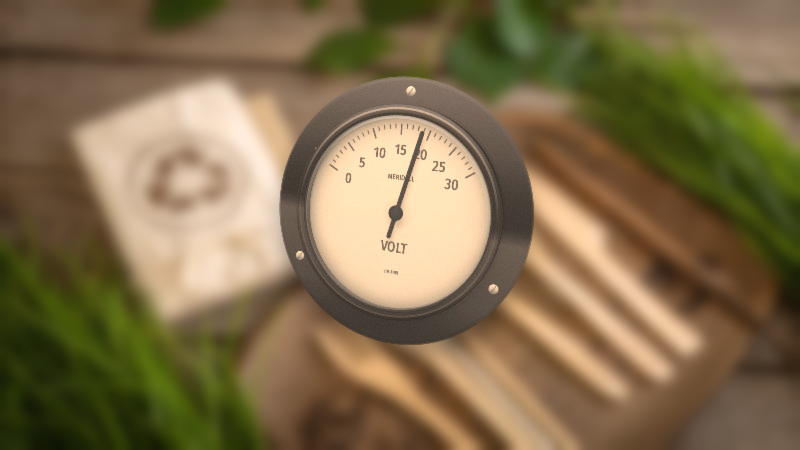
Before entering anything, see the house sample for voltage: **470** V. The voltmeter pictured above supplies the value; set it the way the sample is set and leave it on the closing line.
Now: **19** V
